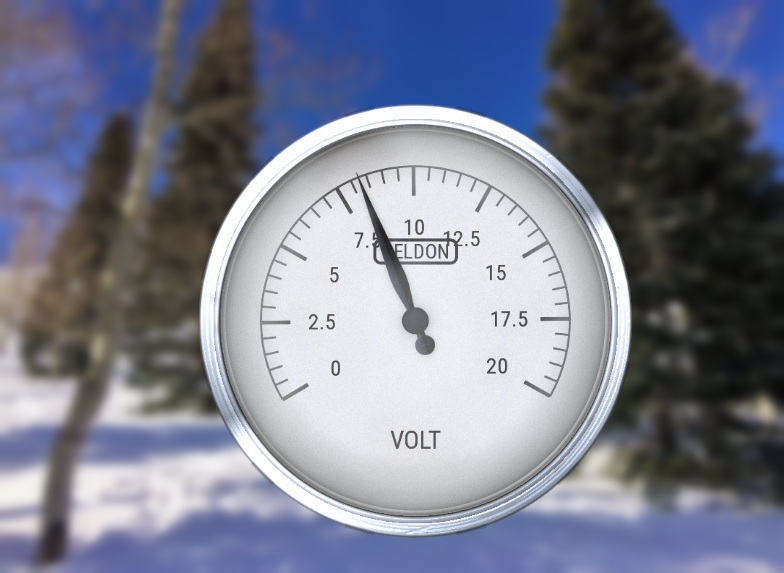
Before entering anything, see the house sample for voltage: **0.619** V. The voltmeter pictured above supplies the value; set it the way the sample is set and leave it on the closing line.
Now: **8.25** V
